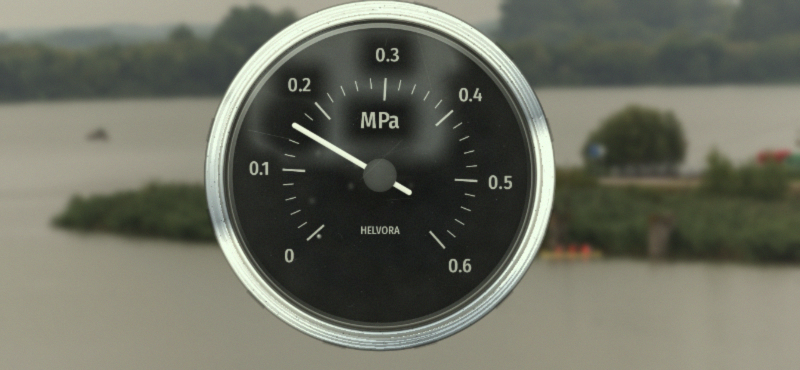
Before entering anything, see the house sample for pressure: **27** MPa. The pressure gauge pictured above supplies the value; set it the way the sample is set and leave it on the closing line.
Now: **0.16** MPa
